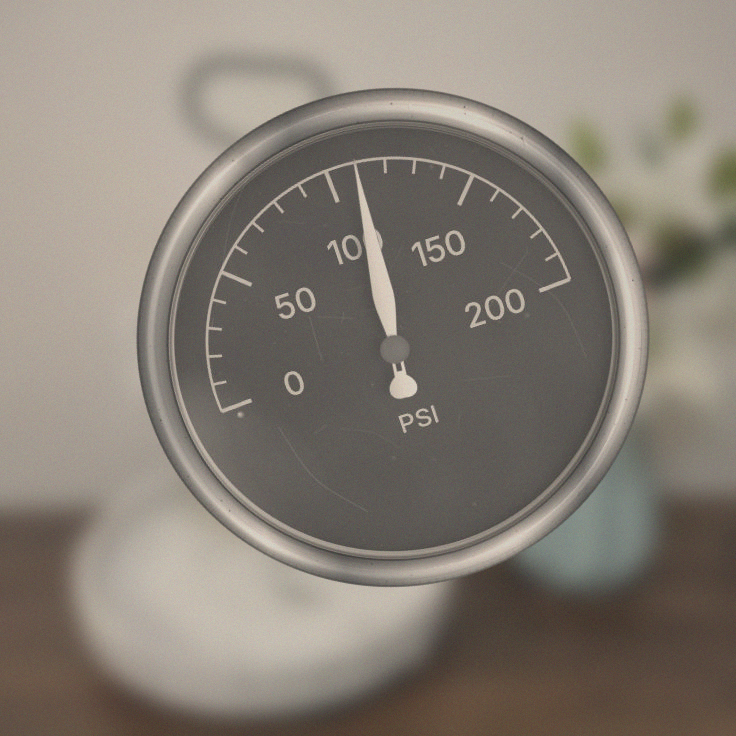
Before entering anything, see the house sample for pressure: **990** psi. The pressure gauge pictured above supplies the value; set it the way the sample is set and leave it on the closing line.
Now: **110** psi
